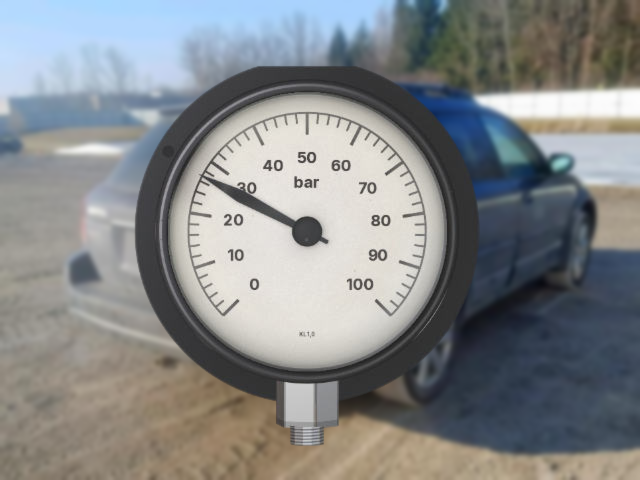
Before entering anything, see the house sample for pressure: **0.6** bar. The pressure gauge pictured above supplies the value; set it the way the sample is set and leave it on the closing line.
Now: **27** bar
